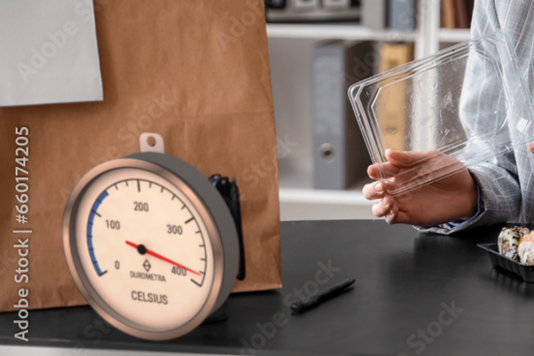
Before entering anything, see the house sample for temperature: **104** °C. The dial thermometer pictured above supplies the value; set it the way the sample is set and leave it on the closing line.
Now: **380** °C
